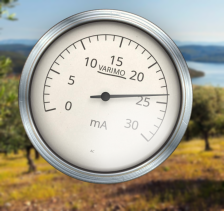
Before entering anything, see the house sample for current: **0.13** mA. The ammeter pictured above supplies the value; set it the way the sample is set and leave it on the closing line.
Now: **24** mA
